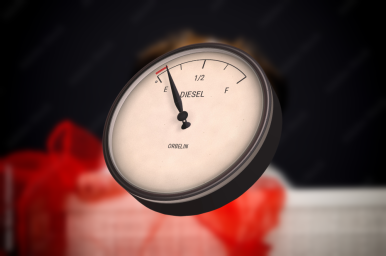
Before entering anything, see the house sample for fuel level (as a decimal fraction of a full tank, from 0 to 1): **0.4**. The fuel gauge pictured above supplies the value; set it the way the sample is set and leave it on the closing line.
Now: **0.125**
